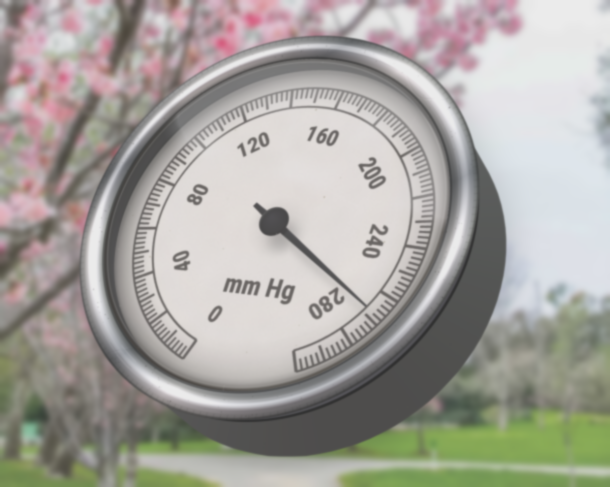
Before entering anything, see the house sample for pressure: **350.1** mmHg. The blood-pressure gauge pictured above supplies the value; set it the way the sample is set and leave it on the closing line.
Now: **268** mmHg
